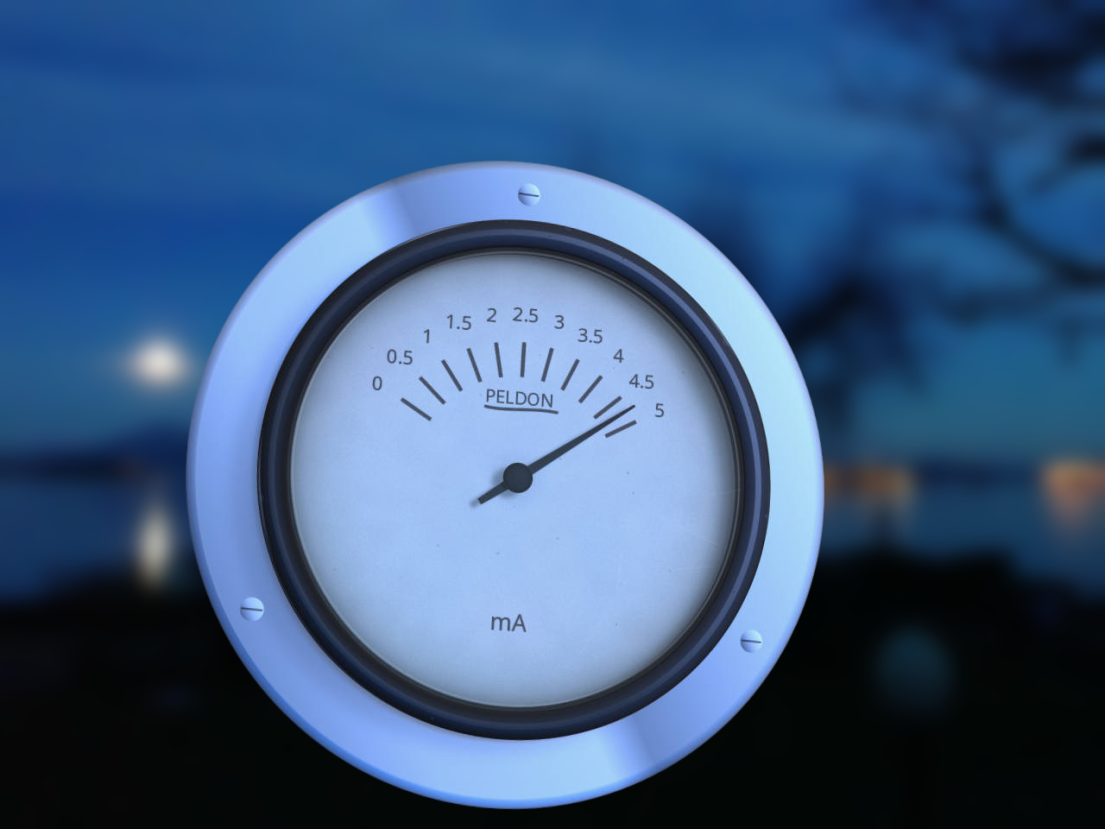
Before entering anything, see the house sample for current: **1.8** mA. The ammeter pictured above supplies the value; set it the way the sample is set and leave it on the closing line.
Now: **4.75** mA
